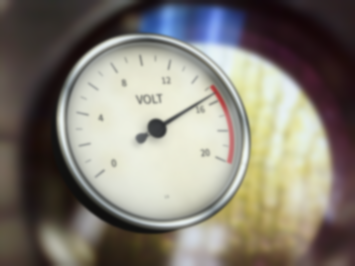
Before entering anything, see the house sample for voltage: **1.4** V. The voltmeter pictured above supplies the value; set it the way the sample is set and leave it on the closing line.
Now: **15.5** V
